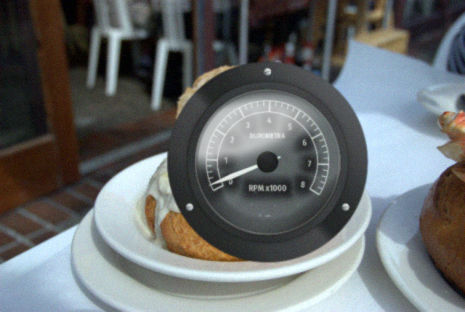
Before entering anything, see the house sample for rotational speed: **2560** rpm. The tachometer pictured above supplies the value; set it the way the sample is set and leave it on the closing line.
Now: **200** rpm
